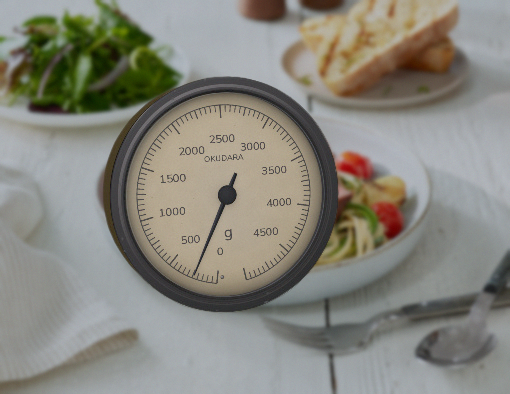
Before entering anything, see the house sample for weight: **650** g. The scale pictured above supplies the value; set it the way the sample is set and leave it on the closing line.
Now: **250** g
